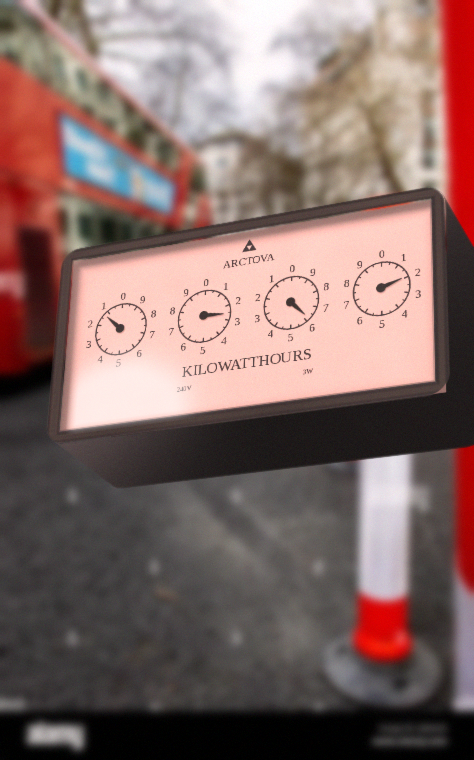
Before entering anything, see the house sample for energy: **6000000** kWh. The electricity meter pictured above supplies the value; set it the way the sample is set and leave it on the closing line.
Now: **1262** kWh
